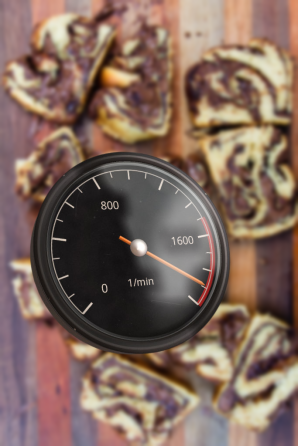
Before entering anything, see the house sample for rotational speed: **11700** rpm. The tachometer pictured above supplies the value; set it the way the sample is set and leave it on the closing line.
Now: **1900** rpm
